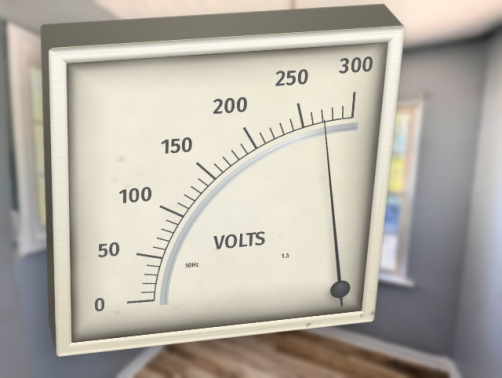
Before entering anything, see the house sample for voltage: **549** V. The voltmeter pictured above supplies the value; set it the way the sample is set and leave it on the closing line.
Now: **270** V
